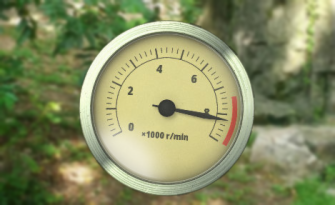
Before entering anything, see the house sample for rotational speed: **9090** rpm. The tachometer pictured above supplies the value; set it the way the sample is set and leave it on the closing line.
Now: **8200** rpm
